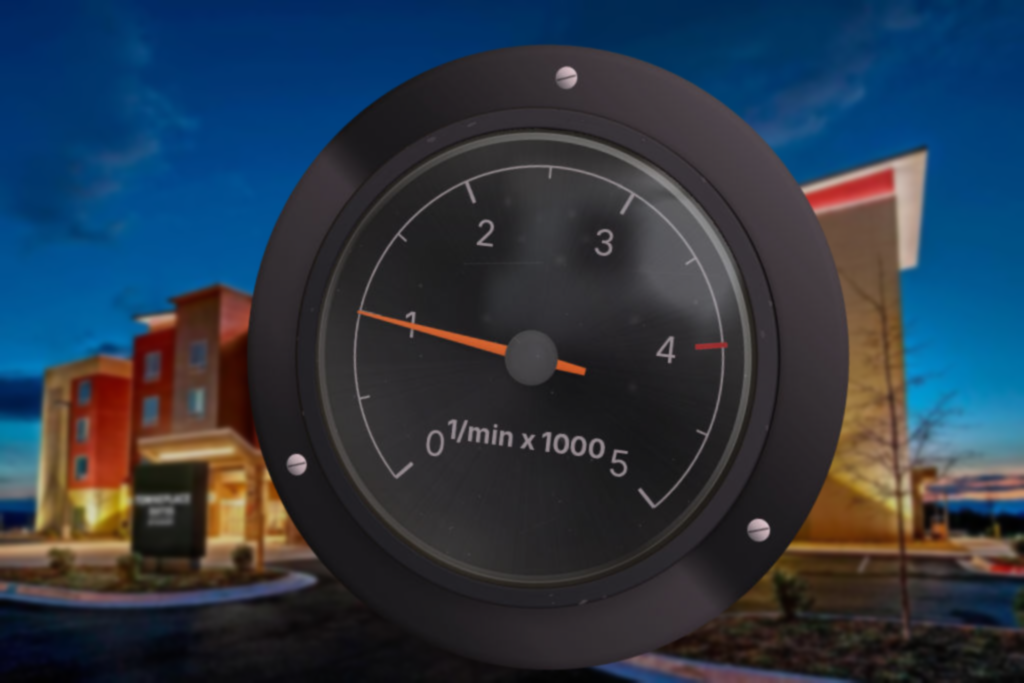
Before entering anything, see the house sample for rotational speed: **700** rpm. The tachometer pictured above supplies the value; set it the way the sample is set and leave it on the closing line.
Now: **1000** rpm
